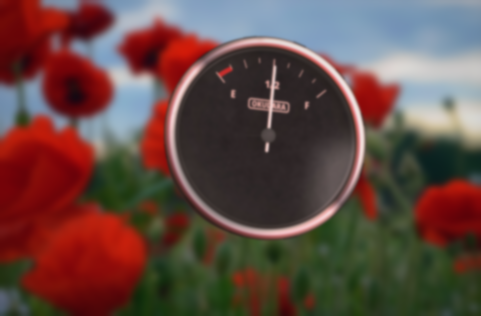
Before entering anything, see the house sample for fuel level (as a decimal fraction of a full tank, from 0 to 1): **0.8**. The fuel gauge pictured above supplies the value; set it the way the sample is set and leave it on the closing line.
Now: **0.5**
